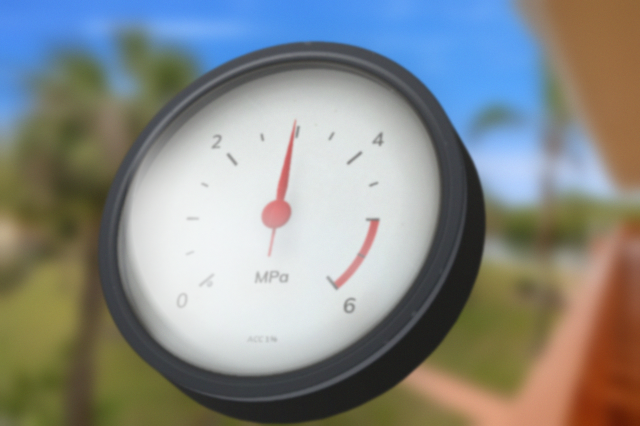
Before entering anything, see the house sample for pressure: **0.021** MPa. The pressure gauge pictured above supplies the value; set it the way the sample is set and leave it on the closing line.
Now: **3** MPa
